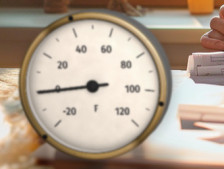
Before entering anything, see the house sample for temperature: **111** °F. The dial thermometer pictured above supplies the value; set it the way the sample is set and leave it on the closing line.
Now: **0** °F
